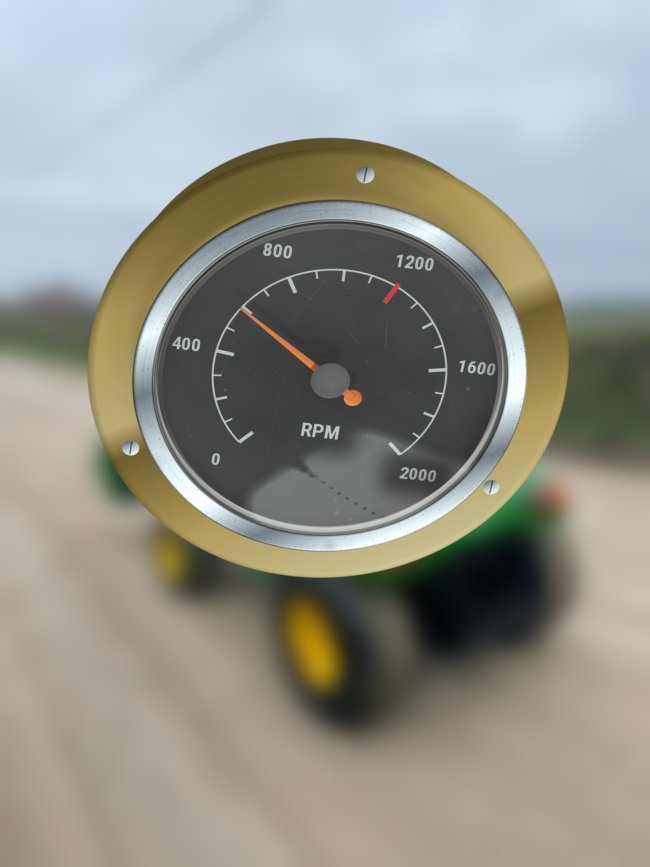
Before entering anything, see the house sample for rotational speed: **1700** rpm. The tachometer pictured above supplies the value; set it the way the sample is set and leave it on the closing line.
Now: **600** rpm
